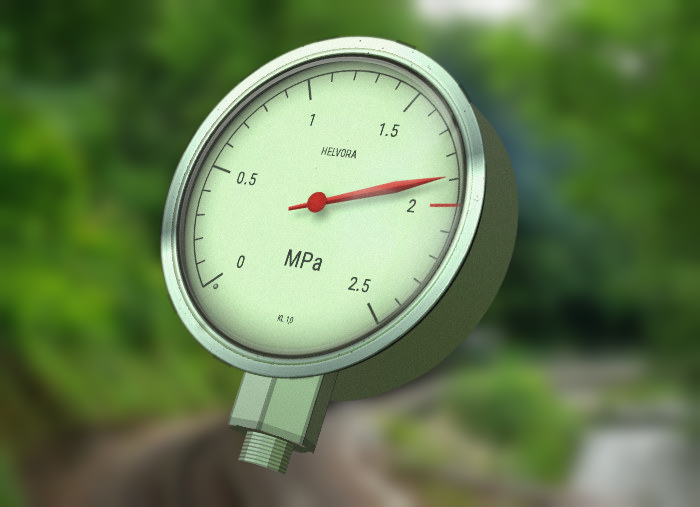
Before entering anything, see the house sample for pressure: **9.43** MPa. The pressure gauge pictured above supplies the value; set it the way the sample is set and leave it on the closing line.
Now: **1.9** MPa
